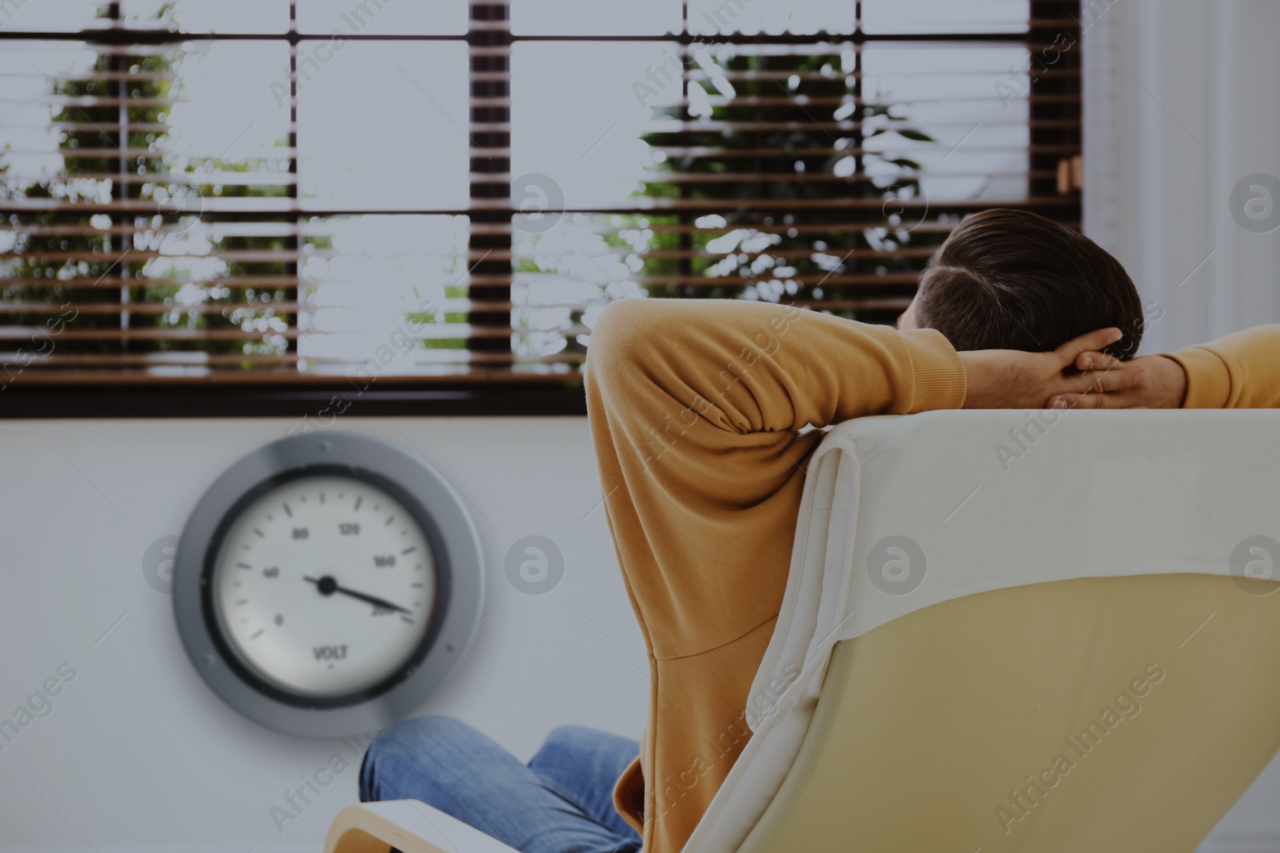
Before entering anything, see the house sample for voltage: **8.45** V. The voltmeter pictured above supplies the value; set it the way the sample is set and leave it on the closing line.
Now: **195** V
